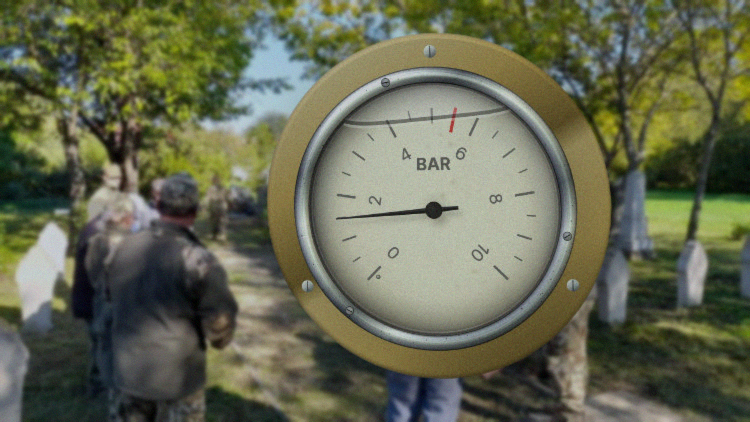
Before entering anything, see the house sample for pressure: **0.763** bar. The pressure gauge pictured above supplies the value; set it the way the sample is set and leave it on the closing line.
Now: **1.5** bar
